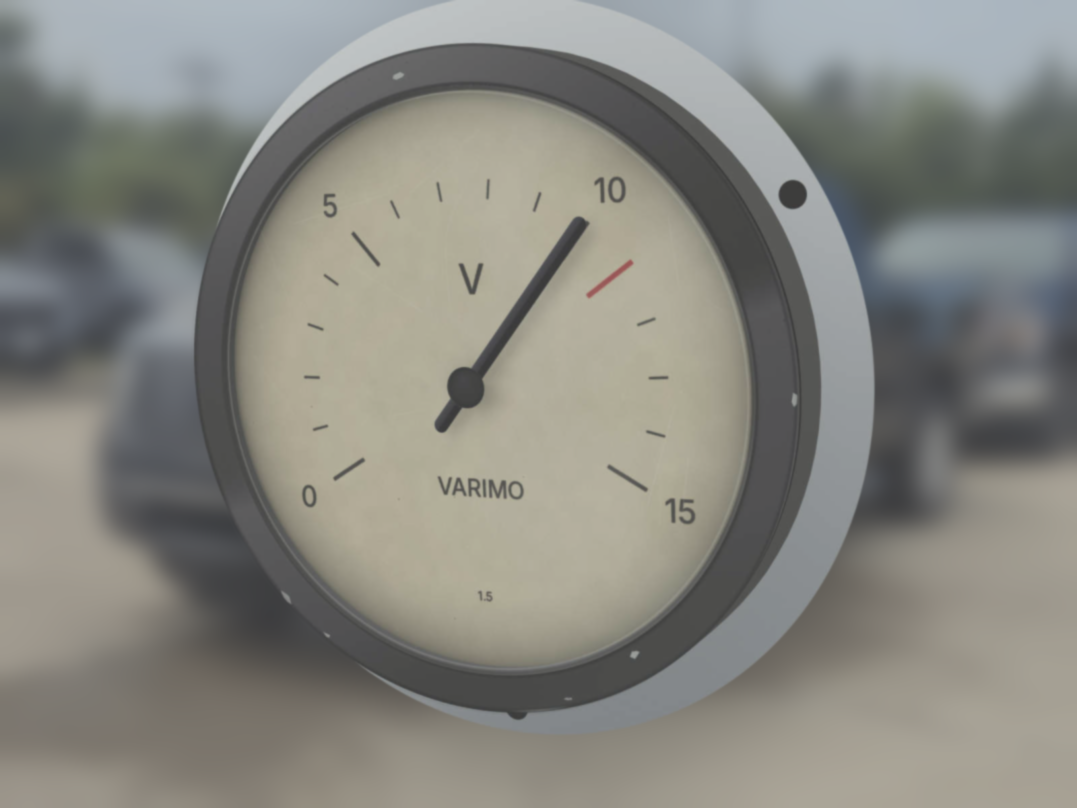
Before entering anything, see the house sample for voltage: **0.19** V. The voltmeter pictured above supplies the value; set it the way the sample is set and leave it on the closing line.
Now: **10** V
